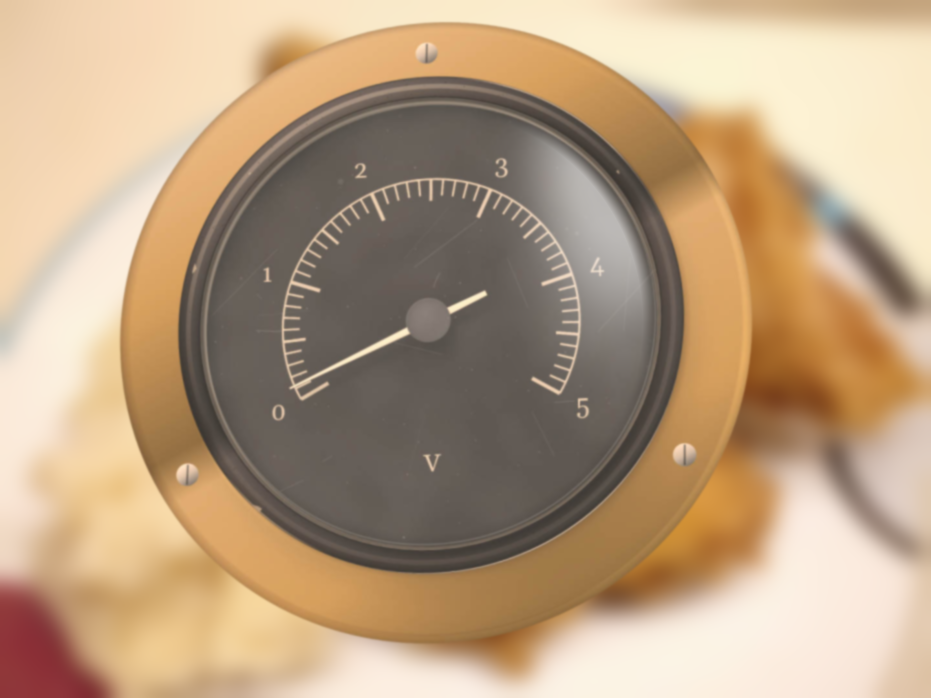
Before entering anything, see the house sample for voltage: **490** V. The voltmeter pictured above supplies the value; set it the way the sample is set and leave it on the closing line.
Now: **0.1** V
